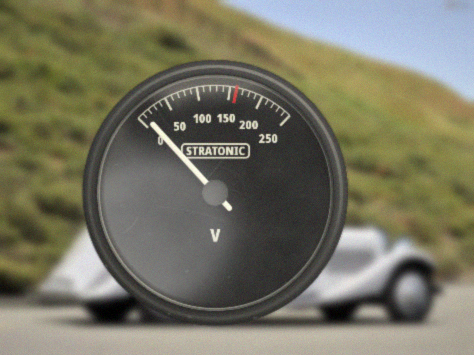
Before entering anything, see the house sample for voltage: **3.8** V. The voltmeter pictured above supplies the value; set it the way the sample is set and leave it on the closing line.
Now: **10** V
